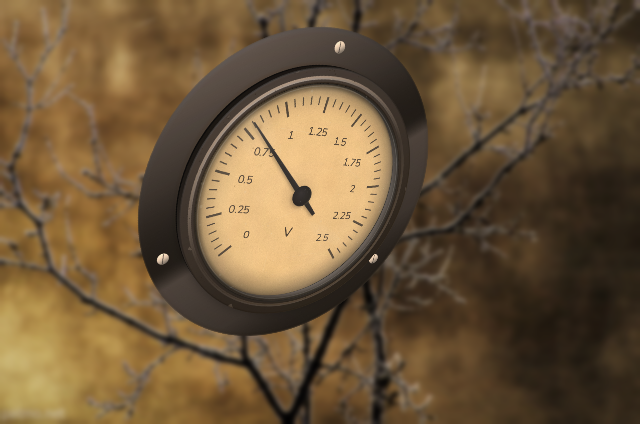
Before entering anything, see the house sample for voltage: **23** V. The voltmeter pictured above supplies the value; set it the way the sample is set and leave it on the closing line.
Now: **0.8** V
